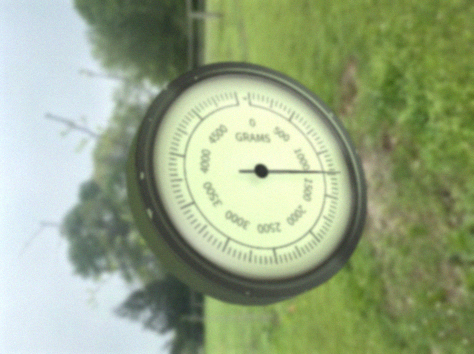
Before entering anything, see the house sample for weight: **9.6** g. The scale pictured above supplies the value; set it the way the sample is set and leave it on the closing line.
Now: **1250** g
